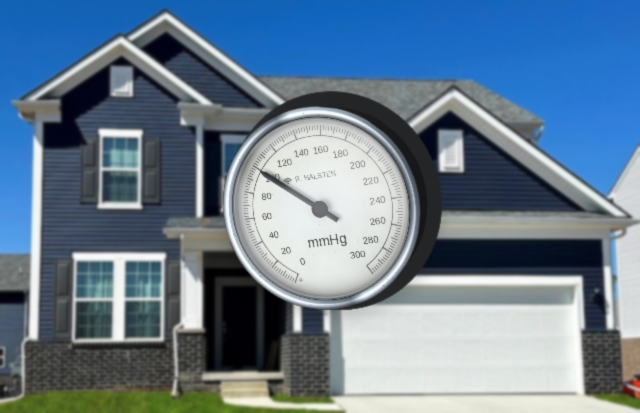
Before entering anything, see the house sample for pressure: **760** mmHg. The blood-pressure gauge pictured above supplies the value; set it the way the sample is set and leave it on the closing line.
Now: **100** mmHg
